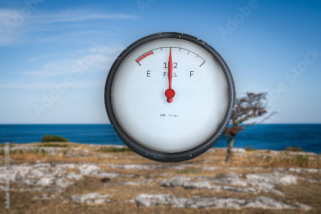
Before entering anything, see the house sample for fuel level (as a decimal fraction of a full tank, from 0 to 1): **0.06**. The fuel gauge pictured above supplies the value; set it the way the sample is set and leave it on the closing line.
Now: **0.5**
